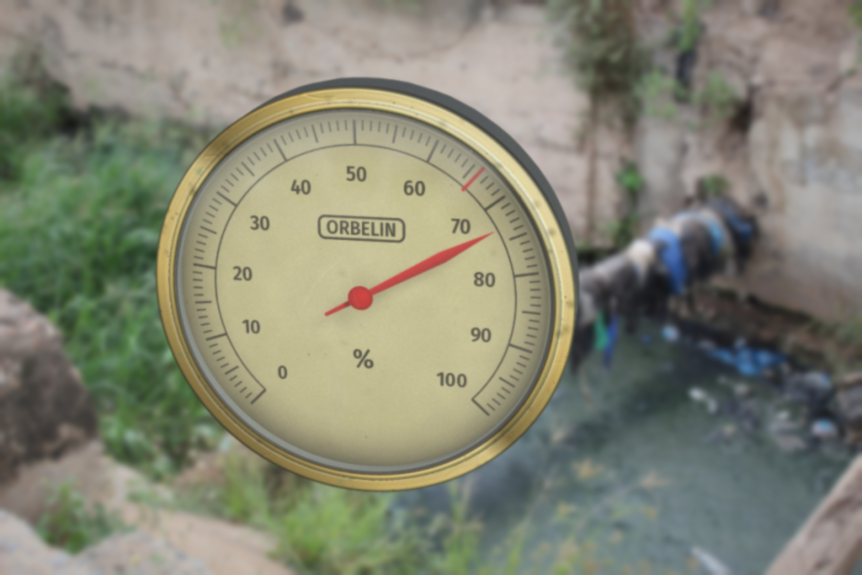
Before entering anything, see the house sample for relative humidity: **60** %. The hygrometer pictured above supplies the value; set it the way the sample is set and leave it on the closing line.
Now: **73** %
